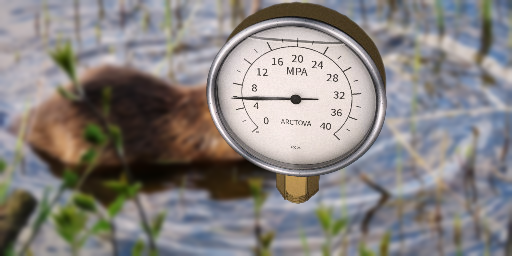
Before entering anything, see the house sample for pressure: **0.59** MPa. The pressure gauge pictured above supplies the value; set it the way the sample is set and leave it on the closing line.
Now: **6** MPa
